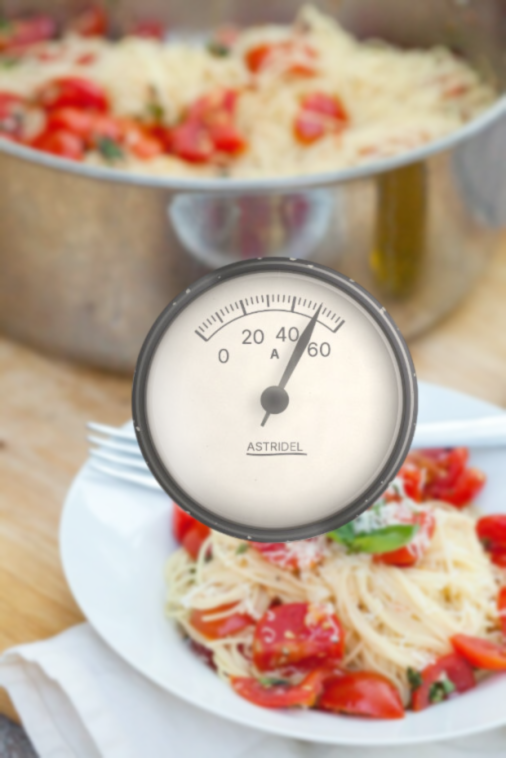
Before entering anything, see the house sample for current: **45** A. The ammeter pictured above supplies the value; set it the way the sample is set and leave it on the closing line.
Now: **50** A
